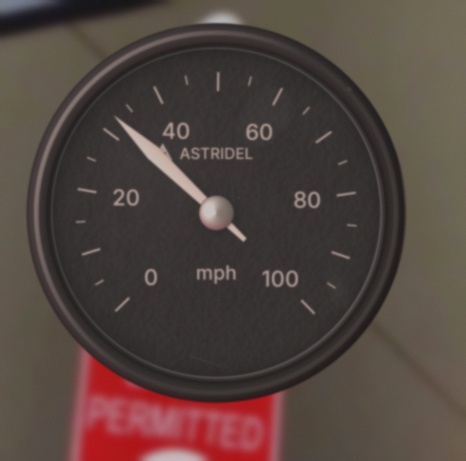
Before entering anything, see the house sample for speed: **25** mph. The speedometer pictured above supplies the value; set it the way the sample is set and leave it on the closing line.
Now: **32.5** mph
